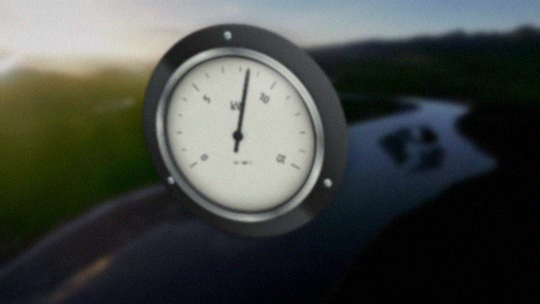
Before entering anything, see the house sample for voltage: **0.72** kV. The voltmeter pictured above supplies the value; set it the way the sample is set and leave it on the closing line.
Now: **8.5** kV
